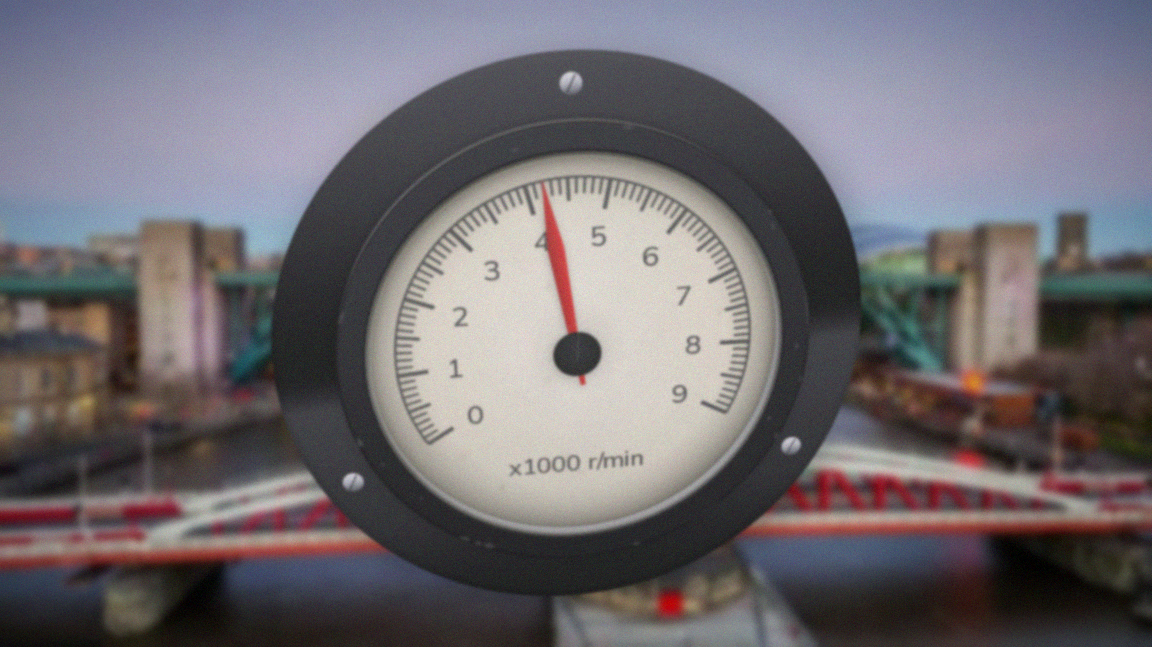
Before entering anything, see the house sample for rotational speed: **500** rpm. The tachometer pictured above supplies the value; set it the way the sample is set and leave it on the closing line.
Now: **4200** rpm
